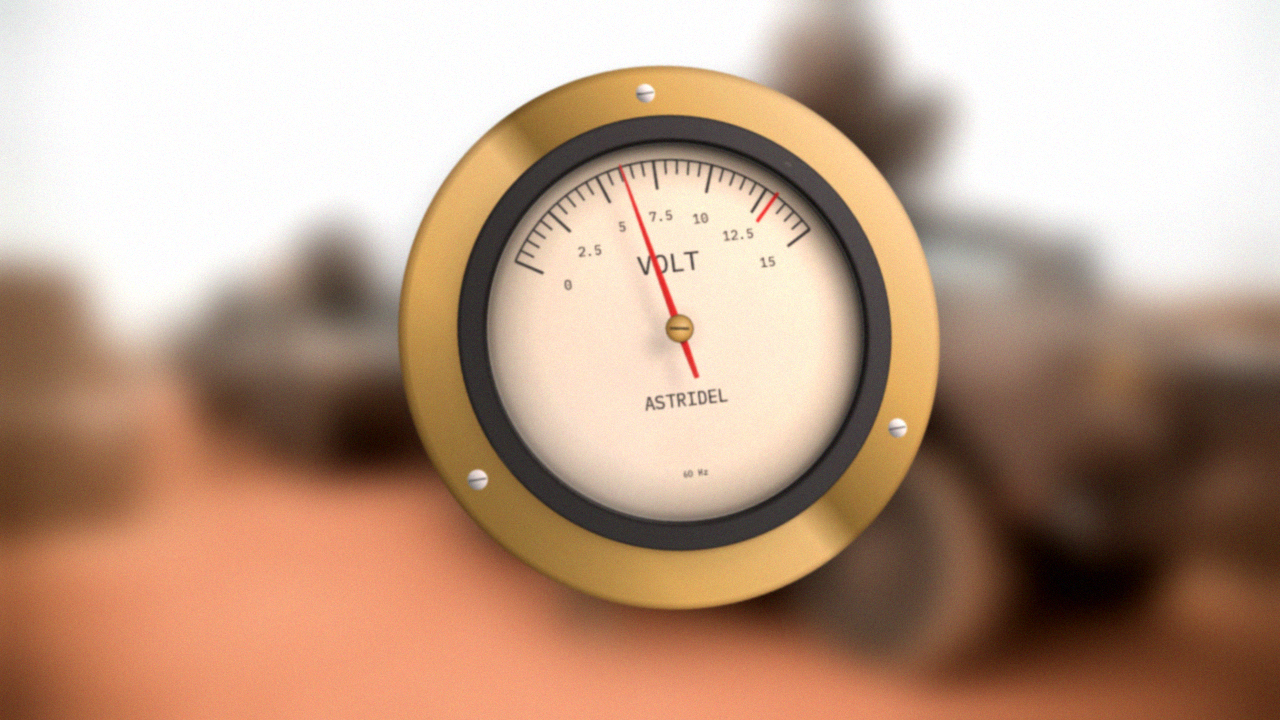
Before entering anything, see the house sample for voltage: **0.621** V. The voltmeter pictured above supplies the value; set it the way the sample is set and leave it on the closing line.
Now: **6** V
